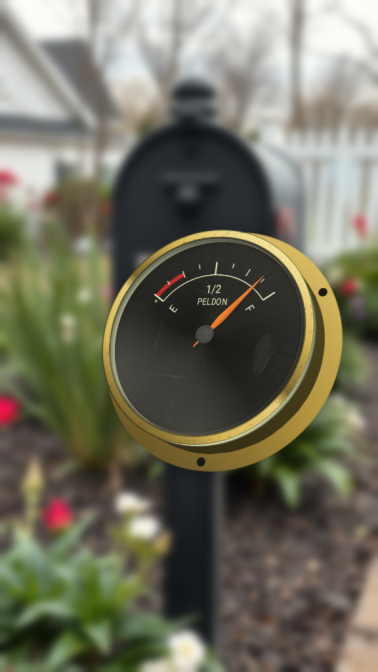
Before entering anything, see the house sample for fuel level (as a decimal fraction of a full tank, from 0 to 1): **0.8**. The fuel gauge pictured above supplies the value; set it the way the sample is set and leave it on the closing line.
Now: **0.875**
